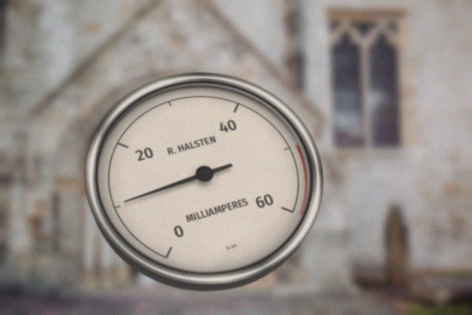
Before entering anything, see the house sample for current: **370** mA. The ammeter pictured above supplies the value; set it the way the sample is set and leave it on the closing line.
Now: **10** mA
